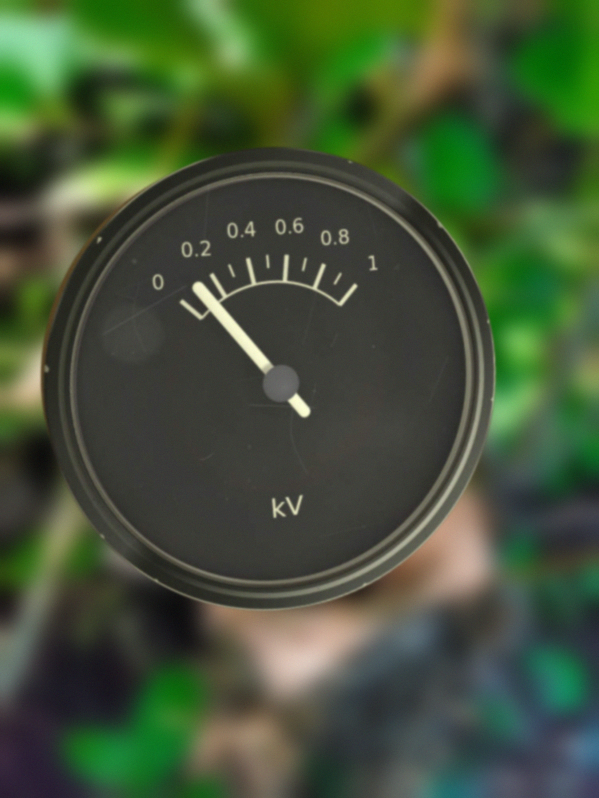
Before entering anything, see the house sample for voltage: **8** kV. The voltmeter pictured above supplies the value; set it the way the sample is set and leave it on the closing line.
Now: **0.1** kV
